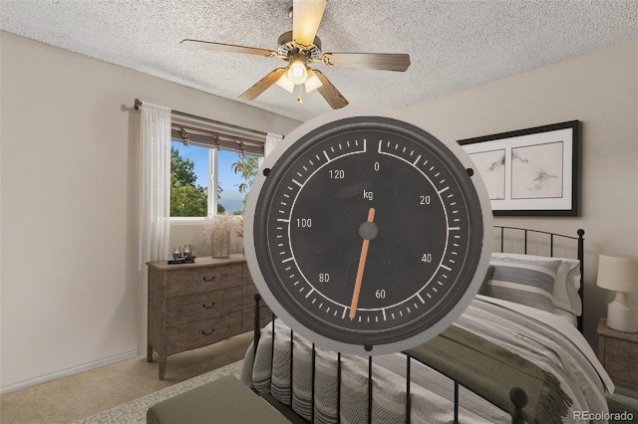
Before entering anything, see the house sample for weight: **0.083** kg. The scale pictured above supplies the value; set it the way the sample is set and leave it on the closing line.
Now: **68** kg
